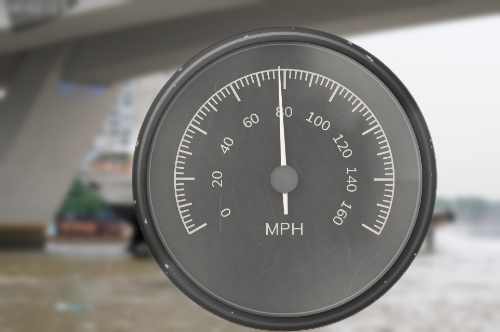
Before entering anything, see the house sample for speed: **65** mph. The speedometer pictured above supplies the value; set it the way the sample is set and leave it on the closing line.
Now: **78** mph
